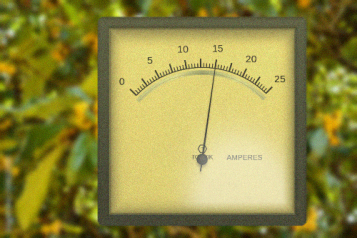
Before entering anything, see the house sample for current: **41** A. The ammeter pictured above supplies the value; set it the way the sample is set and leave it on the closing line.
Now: **15** A
